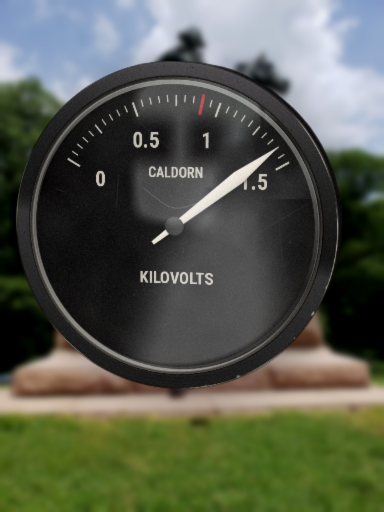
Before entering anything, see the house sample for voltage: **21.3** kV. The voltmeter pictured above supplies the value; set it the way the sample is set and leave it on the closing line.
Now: **1.4** kV
